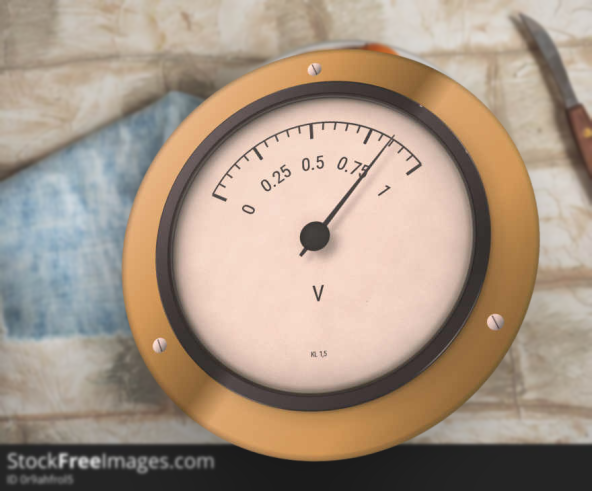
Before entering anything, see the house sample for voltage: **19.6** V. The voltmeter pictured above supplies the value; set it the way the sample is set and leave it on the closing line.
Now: **0.85** V
